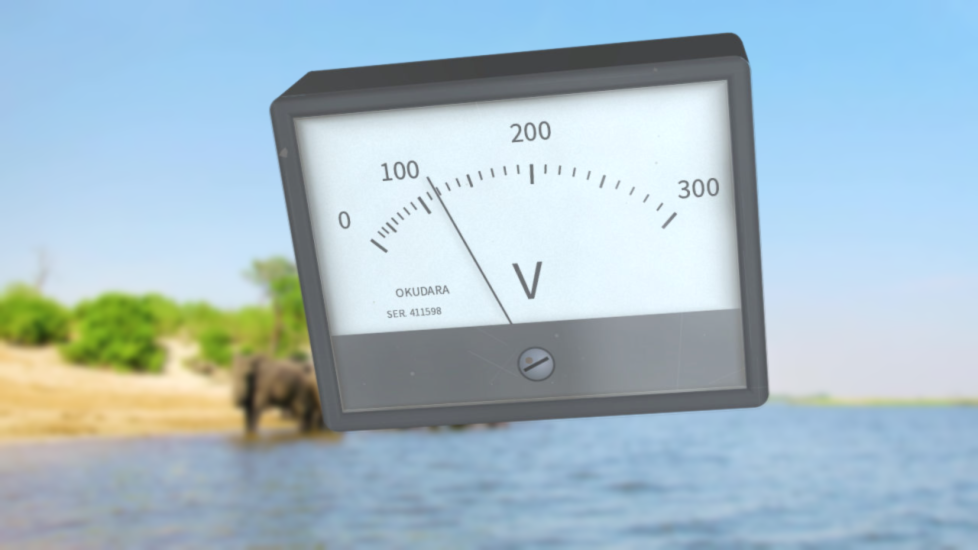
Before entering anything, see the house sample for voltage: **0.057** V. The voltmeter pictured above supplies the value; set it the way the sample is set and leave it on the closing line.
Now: **120** V
